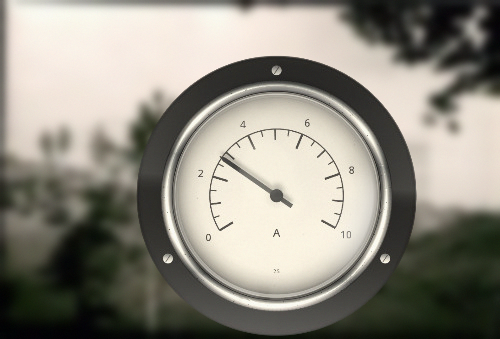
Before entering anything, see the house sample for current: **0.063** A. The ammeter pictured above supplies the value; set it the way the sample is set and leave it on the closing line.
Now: **2.75** A
